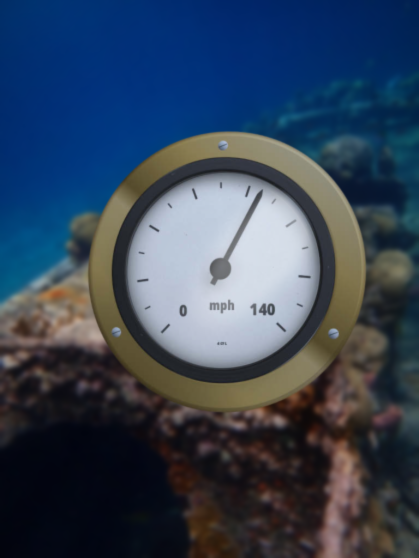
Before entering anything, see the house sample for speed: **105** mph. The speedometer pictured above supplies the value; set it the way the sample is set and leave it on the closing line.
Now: **85** mph
